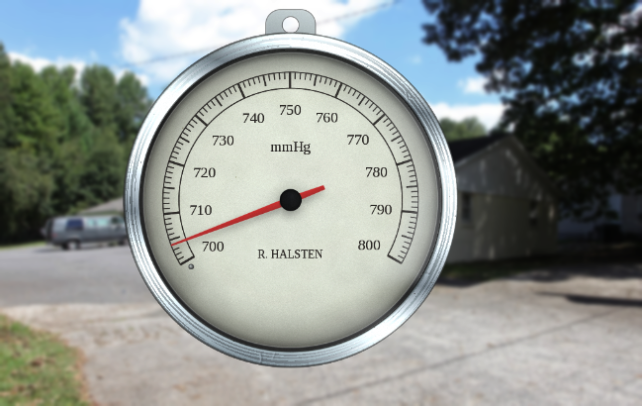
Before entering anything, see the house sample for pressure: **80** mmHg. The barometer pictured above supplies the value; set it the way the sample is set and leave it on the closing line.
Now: **704** mmHg
